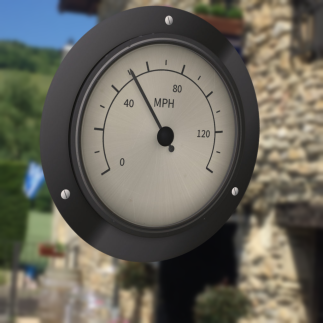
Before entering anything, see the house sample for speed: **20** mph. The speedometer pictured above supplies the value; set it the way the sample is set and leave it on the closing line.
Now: **50** mph
